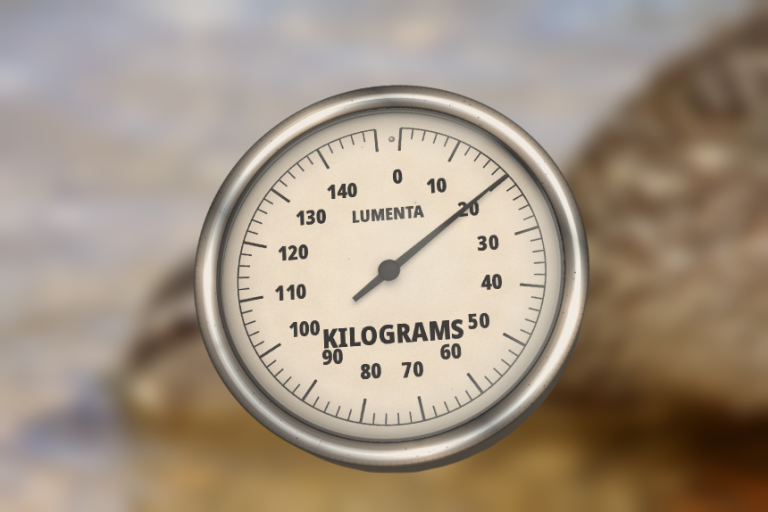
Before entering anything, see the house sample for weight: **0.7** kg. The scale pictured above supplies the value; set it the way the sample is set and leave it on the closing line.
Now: **20** kg
